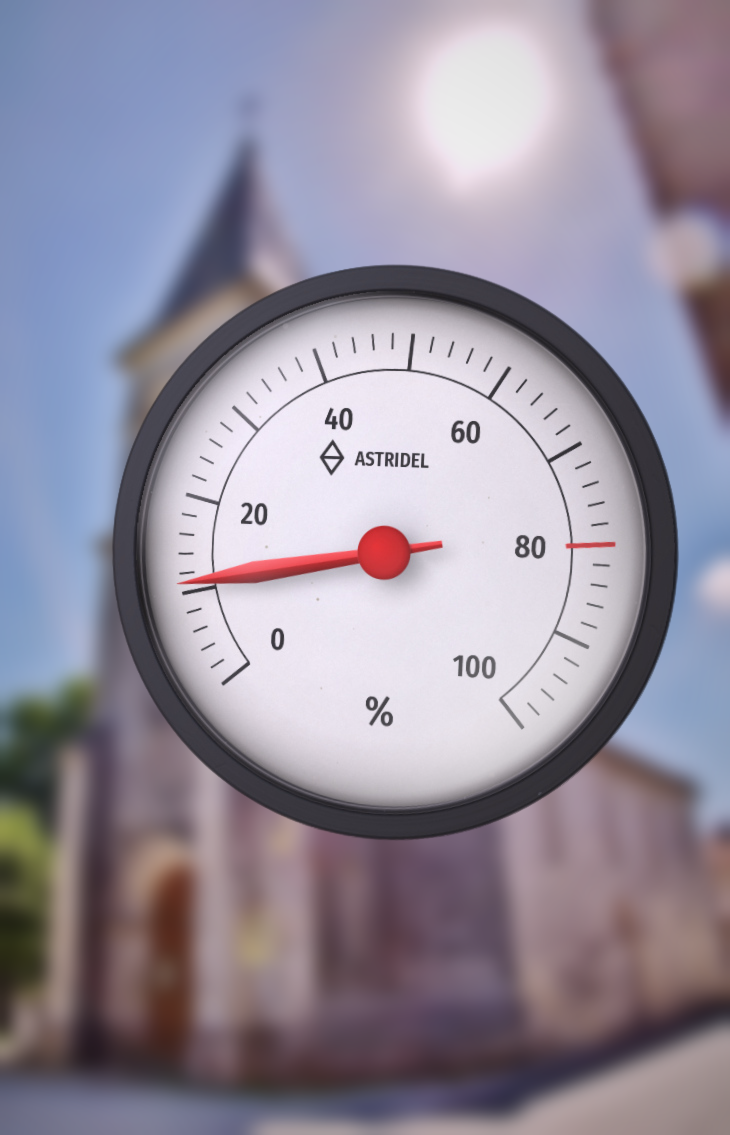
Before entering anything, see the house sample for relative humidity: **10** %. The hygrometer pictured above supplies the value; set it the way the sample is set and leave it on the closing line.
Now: **11** %
